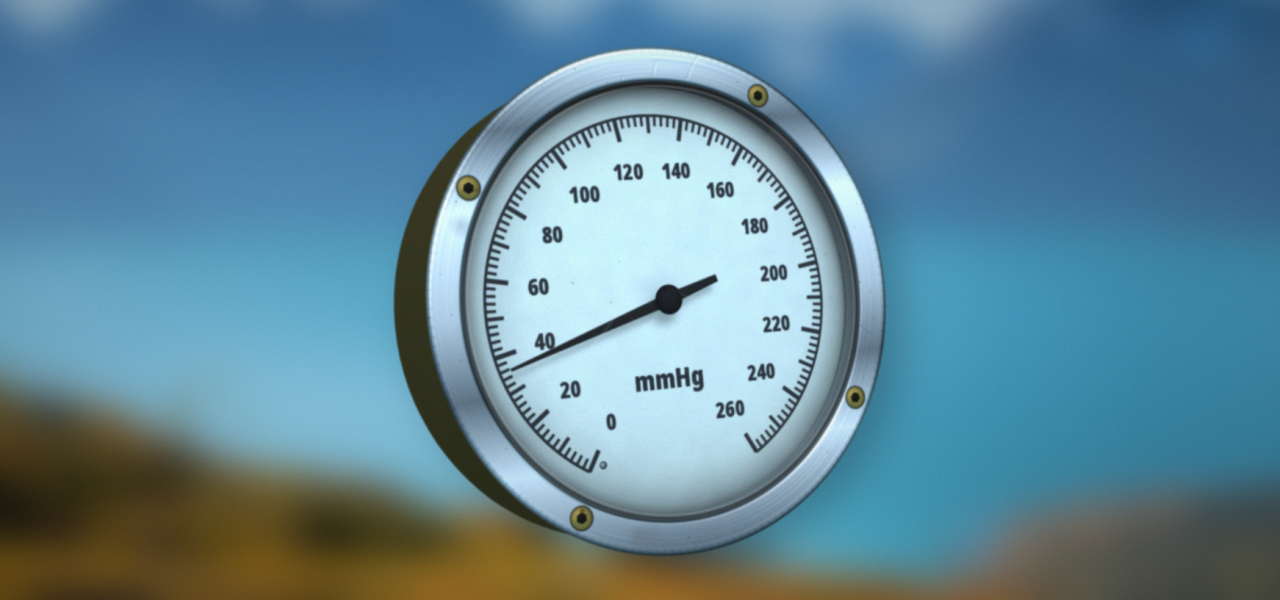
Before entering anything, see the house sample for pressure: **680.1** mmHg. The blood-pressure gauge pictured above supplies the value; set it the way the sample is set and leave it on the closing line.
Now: **36** mmHg
